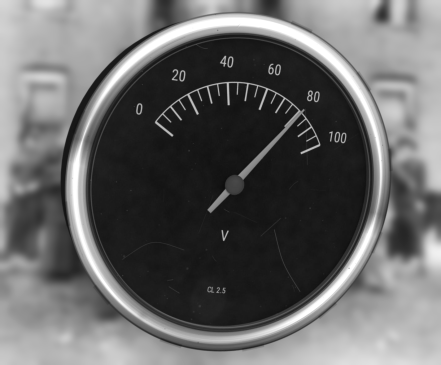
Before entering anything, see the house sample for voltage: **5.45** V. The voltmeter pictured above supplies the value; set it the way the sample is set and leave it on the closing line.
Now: **80** V
